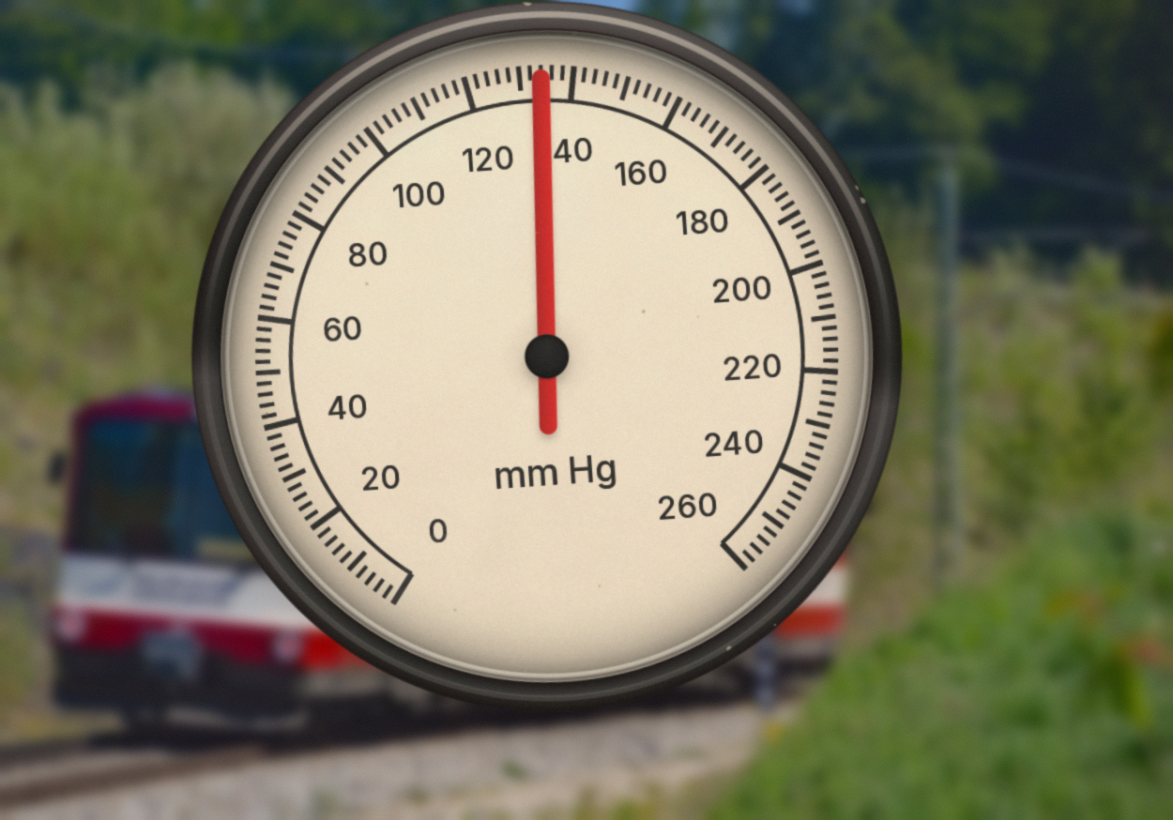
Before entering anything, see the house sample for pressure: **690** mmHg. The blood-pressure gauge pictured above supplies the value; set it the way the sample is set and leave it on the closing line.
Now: **134** mmHg
